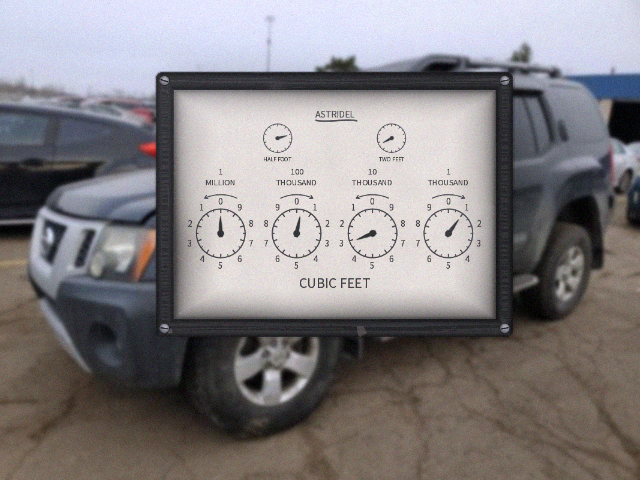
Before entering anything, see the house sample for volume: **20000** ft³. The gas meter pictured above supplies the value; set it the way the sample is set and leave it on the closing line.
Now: **3100** ft³
